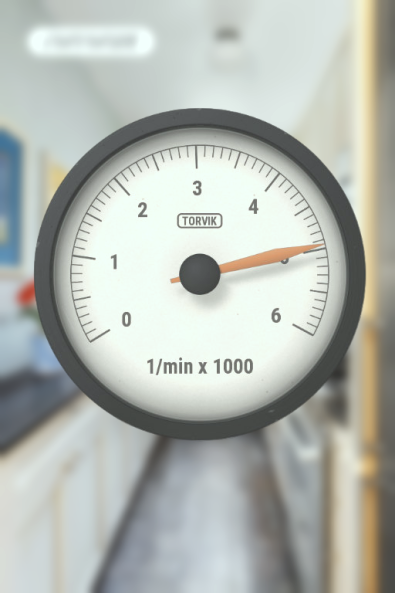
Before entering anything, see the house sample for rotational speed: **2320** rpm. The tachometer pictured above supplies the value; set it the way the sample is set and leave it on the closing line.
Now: **4950** rpm
